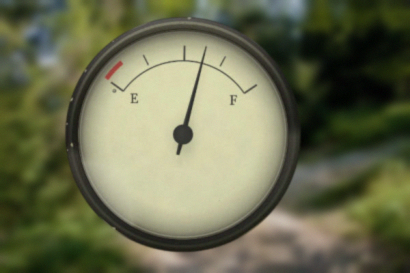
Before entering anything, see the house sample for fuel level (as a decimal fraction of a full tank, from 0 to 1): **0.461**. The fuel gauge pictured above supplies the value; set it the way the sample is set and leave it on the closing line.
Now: **0.625**
